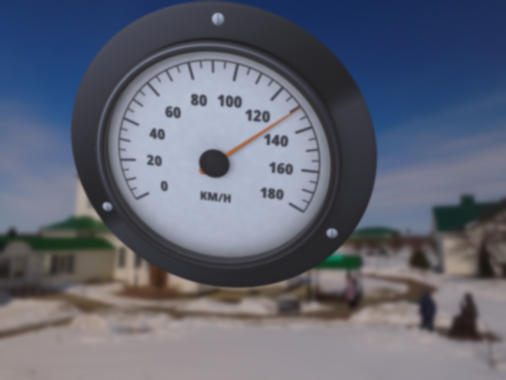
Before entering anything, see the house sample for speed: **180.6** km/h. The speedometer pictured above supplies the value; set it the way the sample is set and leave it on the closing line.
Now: **130** km/h
